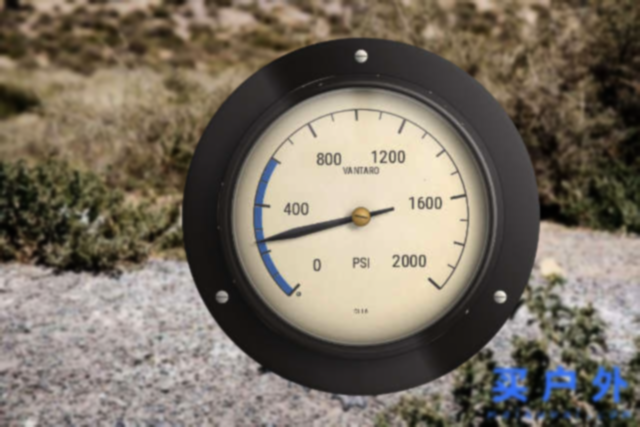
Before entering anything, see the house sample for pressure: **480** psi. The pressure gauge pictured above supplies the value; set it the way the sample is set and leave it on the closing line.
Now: **250** psi
